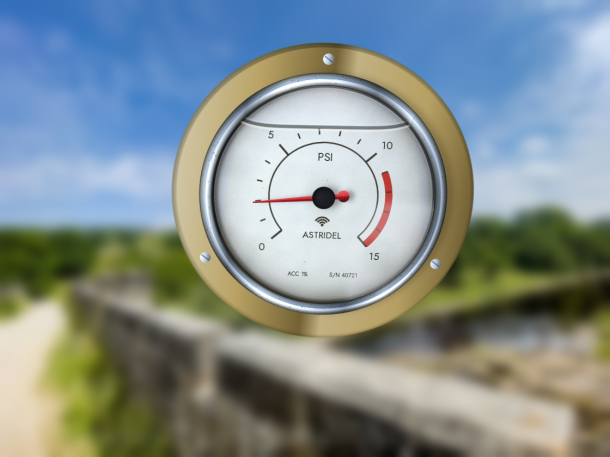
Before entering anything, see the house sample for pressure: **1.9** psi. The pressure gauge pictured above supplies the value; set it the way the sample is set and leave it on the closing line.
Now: **2** psi
